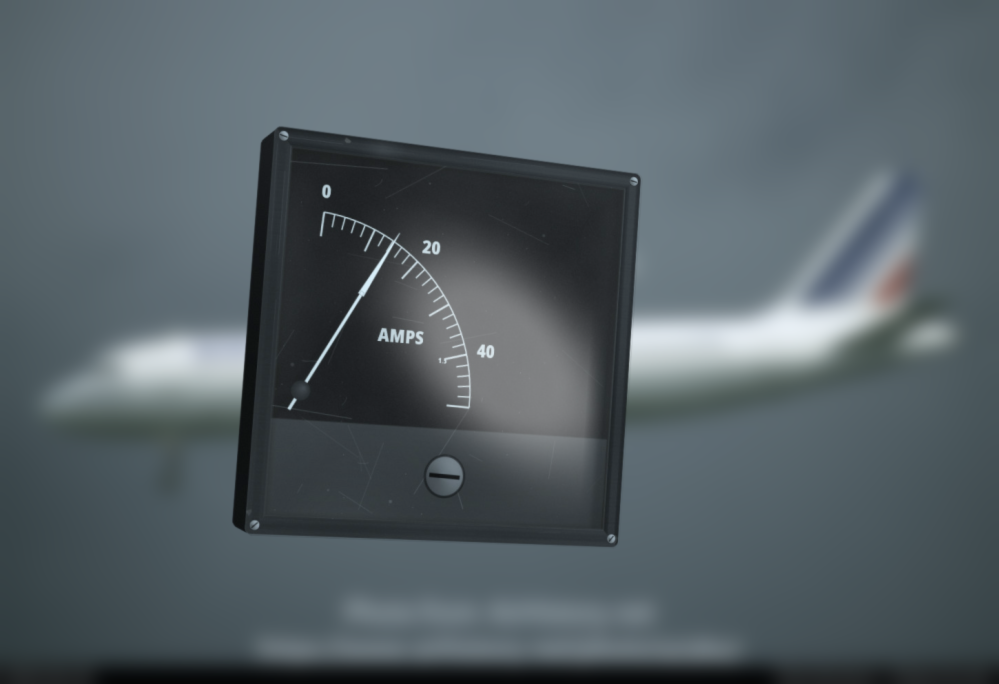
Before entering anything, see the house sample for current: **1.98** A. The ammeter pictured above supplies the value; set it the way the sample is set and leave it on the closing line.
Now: **14** A
